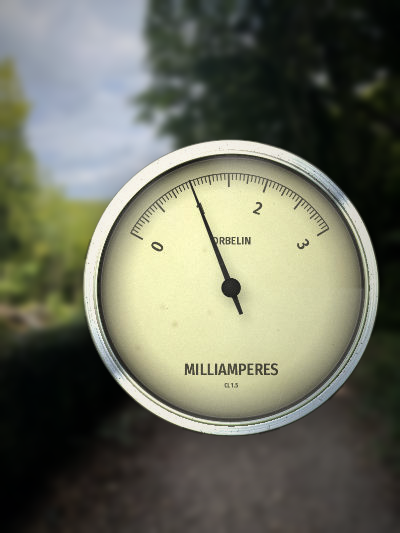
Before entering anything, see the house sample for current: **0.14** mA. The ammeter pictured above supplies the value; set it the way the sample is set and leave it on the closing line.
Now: **1** mA
